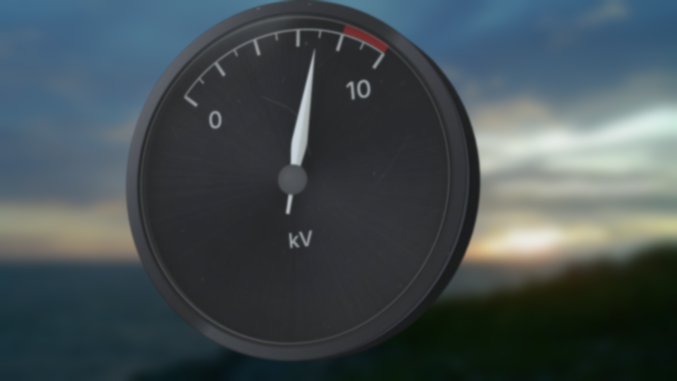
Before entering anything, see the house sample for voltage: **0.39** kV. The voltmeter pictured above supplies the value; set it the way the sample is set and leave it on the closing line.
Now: **7** kV
